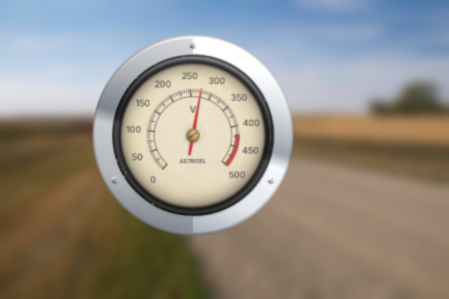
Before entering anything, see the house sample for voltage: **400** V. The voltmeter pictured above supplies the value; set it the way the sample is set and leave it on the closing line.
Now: **275** V
